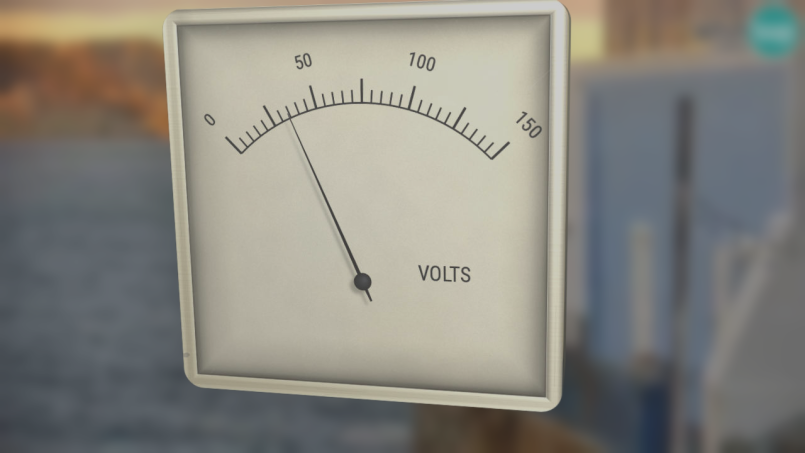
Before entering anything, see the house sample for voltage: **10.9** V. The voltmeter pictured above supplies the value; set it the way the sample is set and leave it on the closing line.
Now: **35** V
